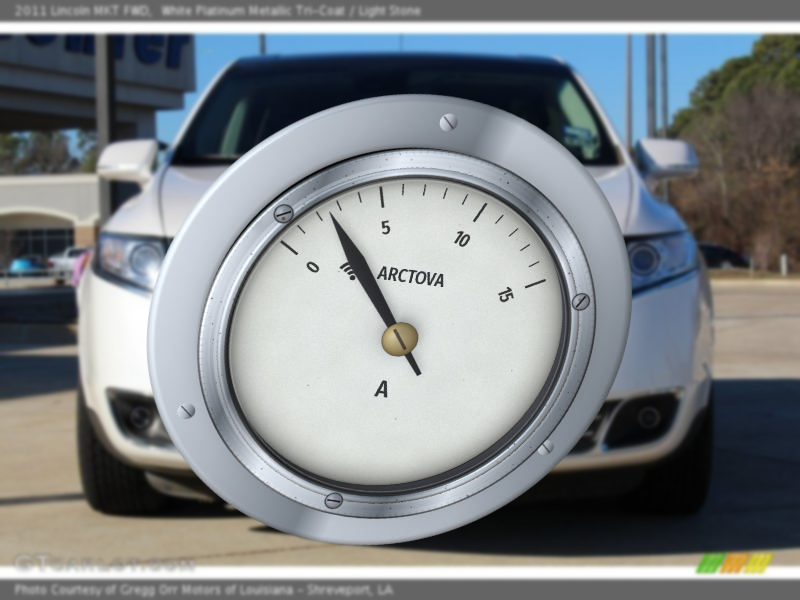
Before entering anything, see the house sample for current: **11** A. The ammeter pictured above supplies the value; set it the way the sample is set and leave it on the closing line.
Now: **2.5** A
